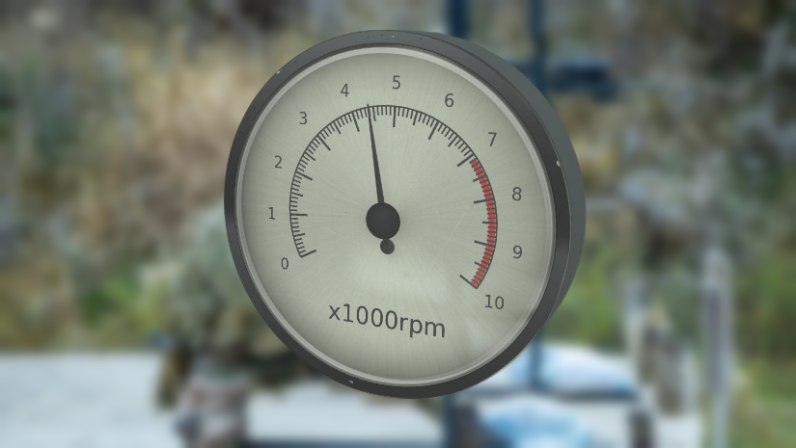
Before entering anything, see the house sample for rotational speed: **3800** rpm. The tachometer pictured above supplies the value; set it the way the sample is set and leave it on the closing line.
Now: **4500** rpm
